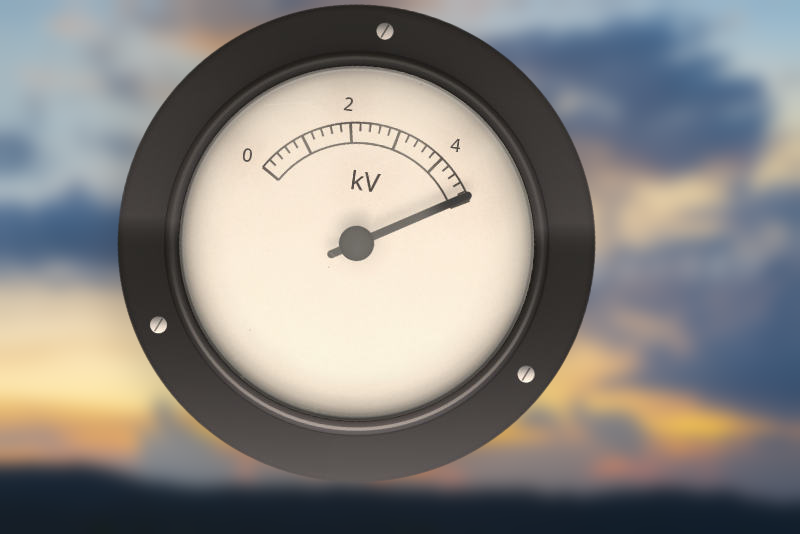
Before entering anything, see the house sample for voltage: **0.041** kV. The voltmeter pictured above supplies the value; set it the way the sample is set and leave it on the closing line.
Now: **4.9** kV
